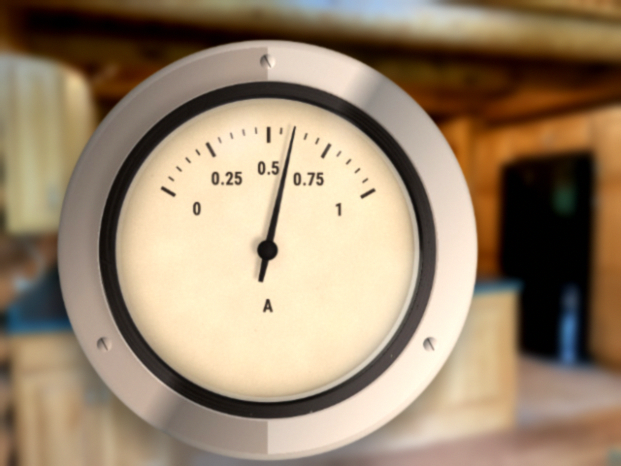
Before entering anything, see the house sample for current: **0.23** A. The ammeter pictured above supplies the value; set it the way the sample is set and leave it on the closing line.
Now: **0.6** A
